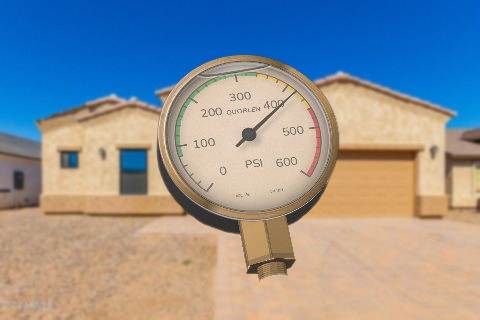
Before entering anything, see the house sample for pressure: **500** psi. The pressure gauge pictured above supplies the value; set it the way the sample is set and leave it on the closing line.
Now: **420** psi
